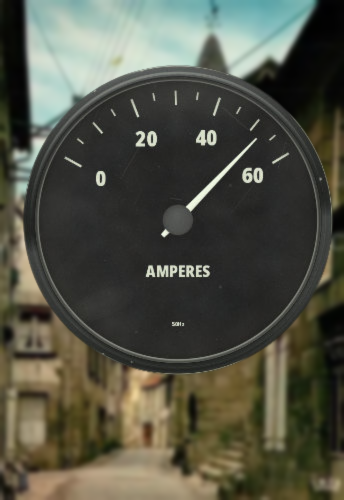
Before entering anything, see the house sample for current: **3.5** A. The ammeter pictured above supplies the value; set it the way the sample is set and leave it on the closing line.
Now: **52.5** A
